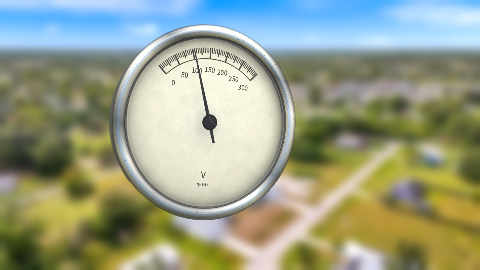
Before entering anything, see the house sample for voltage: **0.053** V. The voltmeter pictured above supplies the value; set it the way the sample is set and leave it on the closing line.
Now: **100** V
